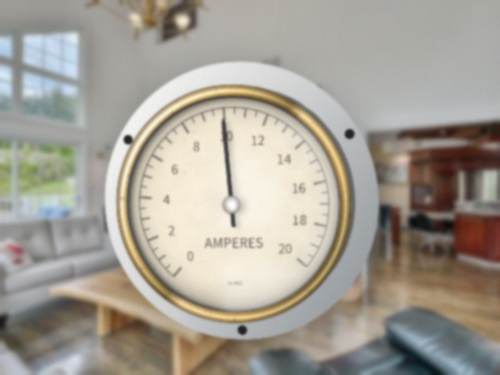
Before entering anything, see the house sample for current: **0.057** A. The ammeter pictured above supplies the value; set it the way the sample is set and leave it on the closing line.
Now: **10** A
